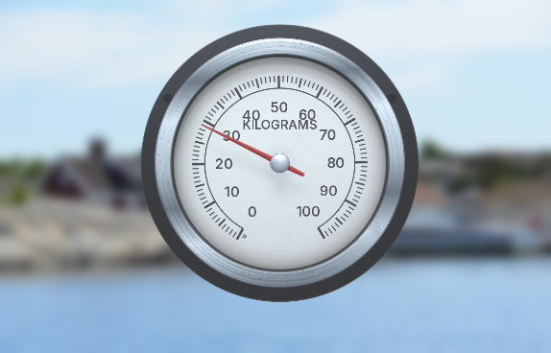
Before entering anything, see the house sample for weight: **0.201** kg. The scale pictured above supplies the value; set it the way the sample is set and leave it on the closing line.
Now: **29** kg
